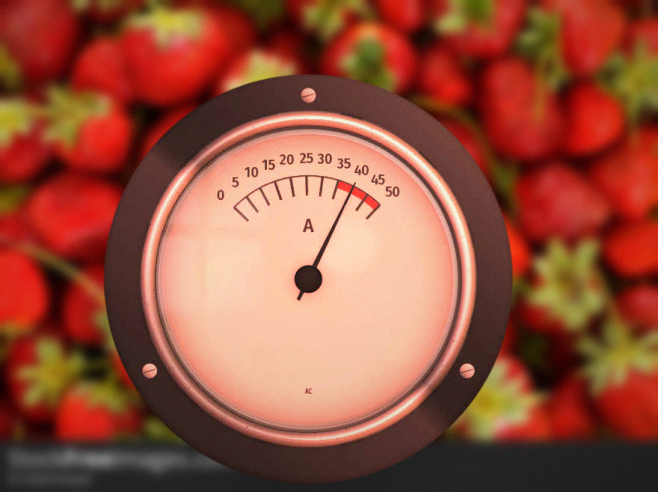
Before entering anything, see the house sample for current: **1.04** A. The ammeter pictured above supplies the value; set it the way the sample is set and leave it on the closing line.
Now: **40** A
